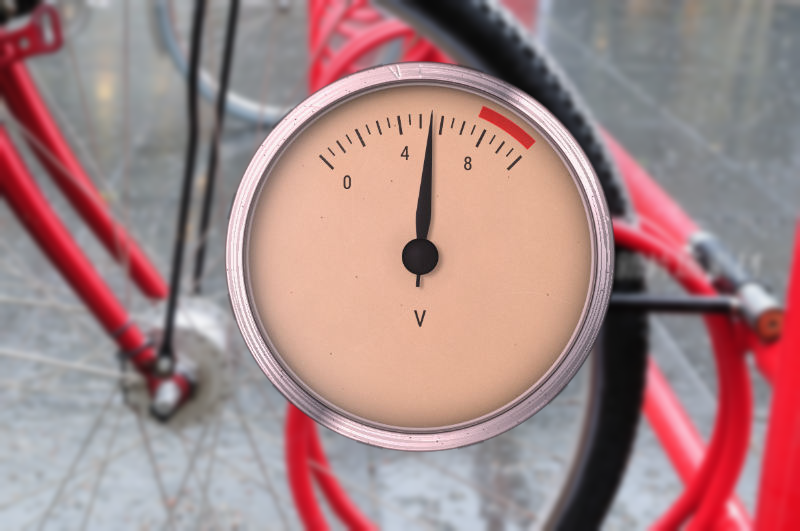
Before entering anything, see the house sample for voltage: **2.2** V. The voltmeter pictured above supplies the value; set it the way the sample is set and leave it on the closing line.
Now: **5.5** V
